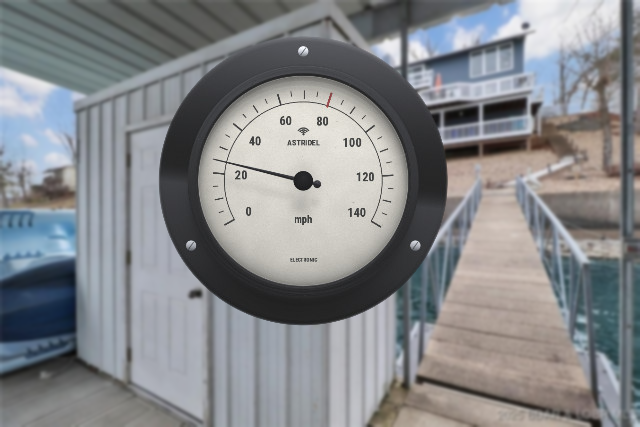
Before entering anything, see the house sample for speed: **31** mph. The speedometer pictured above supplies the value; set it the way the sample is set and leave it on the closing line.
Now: **25** mph
